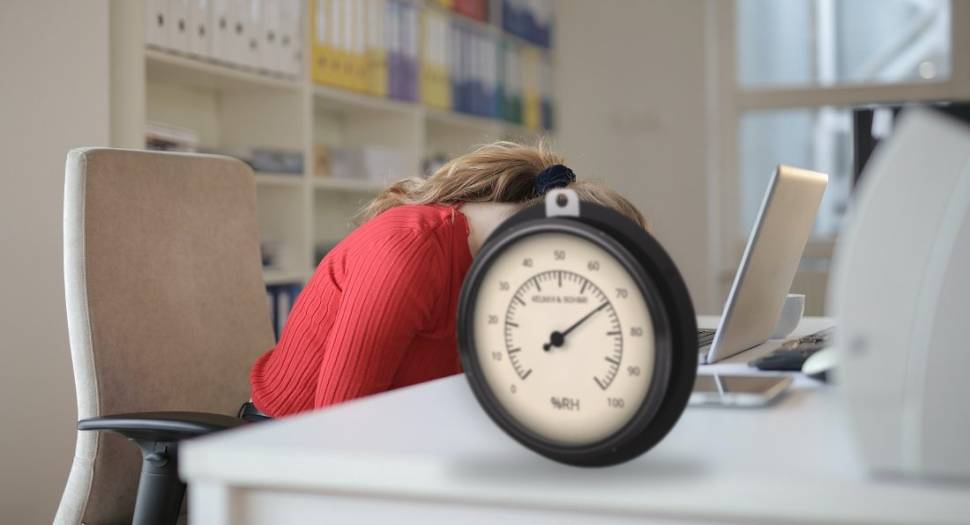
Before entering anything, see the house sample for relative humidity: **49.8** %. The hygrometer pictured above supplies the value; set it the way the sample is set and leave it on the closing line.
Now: **70** %
